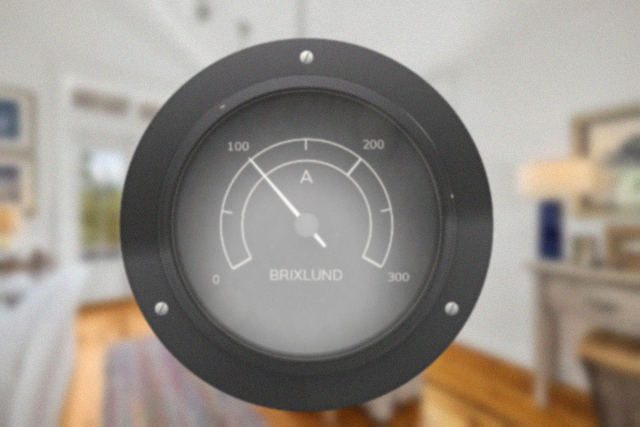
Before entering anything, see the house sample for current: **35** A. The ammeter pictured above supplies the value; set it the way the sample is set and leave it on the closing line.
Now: **100** A
